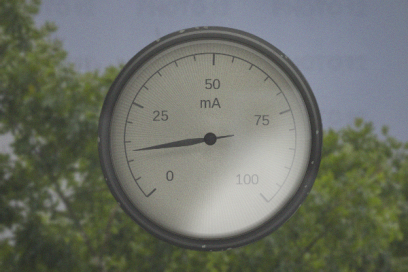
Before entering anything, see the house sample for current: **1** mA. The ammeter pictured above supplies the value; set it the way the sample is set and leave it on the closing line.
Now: **12.5** mA
